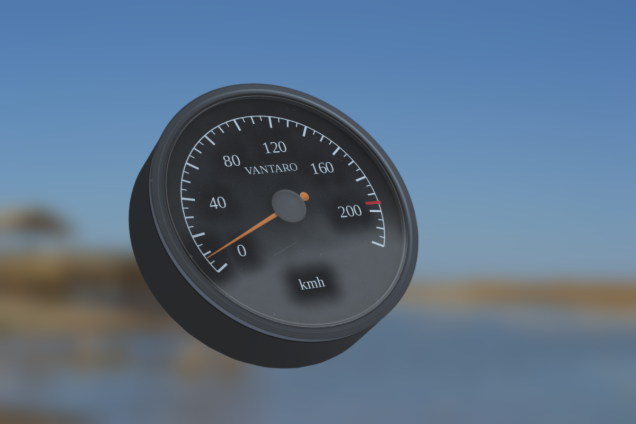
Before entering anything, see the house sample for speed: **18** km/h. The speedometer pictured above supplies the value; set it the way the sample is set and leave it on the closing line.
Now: **7.5** km/h
